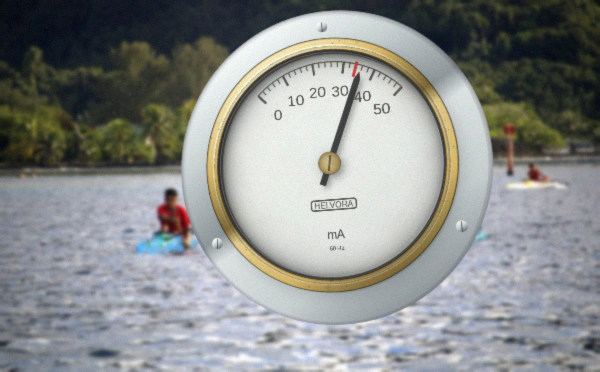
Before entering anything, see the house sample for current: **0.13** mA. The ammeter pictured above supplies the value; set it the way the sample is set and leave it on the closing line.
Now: **36** mA
